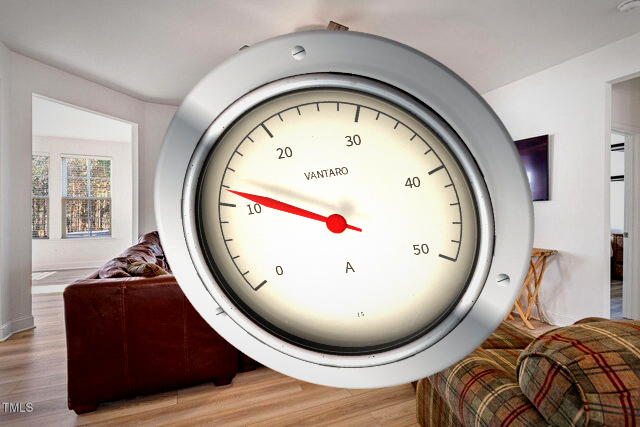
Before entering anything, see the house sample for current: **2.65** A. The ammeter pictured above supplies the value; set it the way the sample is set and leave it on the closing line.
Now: **12** A
